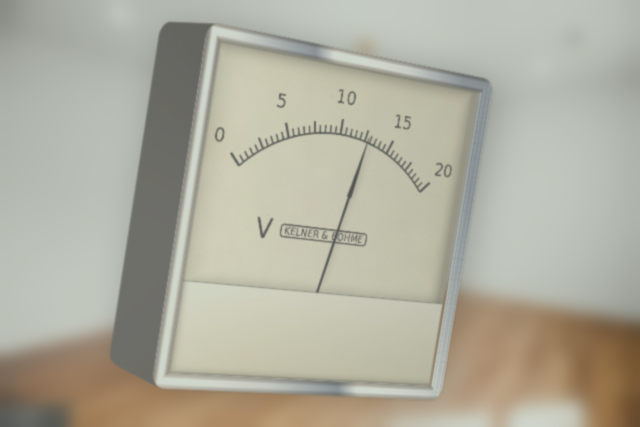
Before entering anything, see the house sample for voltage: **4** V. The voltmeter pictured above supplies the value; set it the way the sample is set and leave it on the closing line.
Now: **12.5** V
